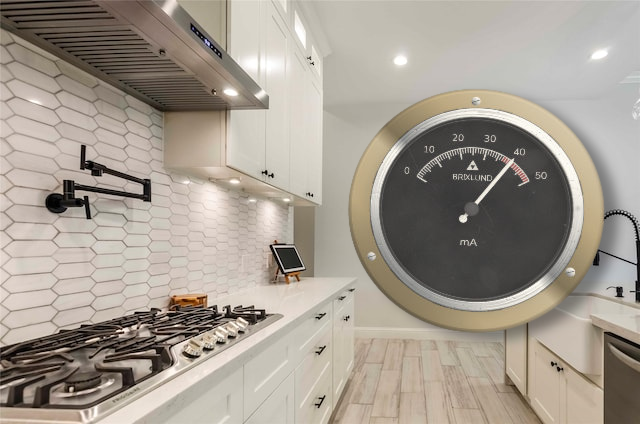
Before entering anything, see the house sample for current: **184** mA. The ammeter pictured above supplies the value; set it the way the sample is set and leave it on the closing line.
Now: **40** mA
